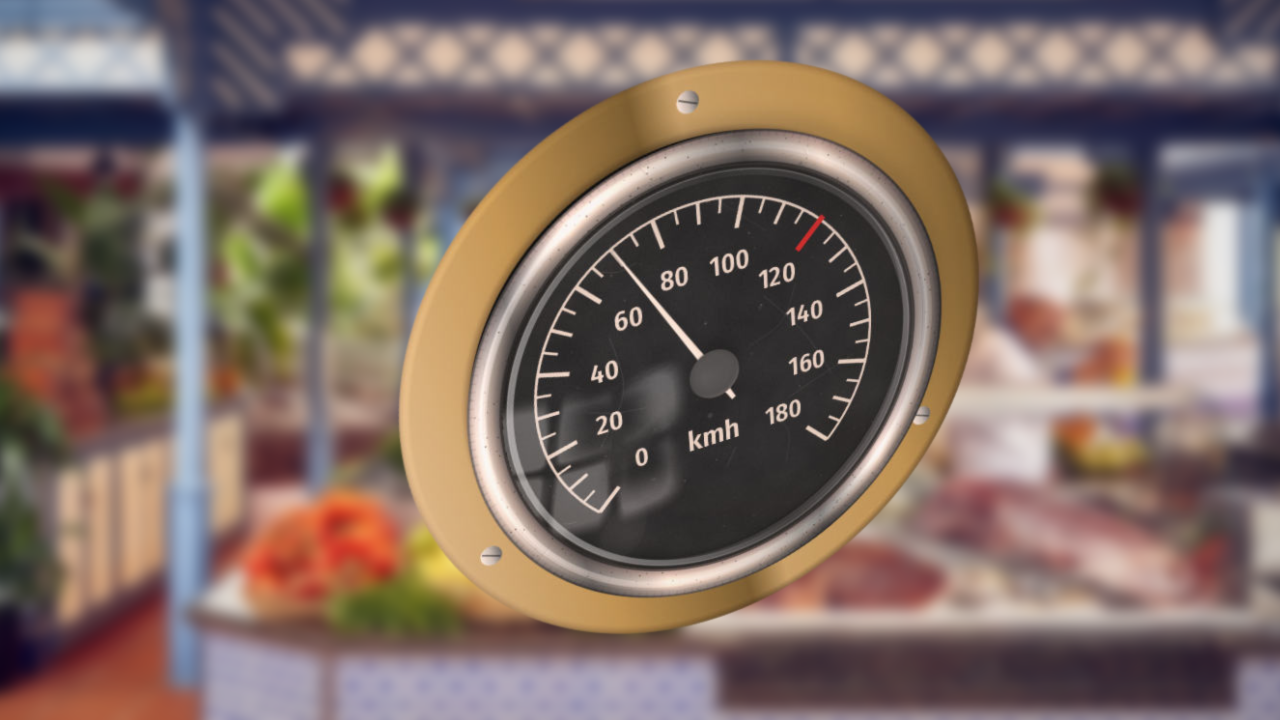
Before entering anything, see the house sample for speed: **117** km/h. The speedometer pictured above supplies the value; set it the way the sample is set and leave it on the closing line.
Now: **70** km/h
